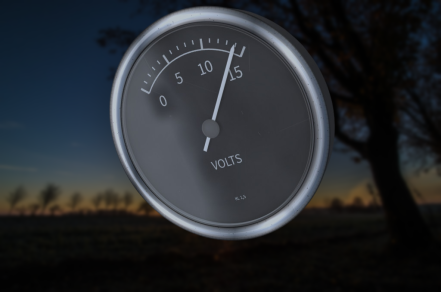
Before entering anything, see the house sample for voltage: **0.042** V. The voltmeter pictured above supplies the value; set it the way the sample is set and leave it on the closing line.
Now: **14** V
